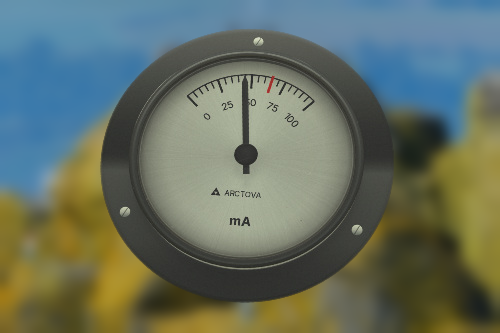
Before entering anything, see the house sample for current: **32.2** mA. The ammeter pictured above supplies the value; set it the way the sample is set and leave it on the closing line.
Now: **45** mA
